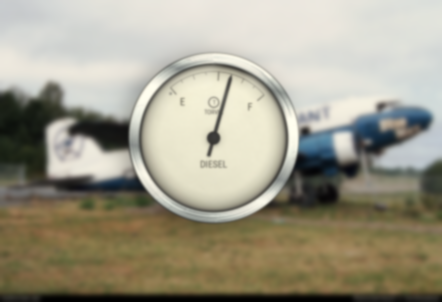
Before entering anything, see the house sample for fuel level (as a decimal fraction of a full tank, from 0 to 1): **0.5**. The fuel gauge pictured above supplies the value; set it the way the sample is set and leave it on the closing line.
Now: **0.625**
